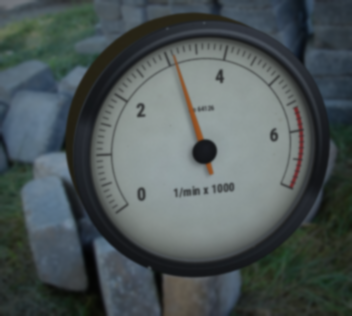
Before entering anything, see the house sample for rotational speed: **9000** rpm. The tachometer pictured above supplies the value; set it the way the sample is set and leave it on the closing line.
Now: **3100** rpm
